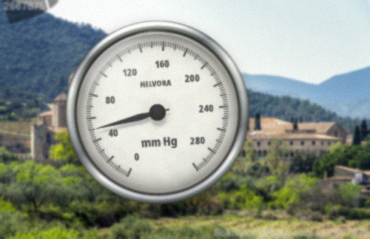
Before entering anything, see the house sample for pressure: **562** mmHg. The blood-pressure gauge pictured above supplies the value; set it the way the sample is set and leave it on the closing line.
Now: **50** mmHg
